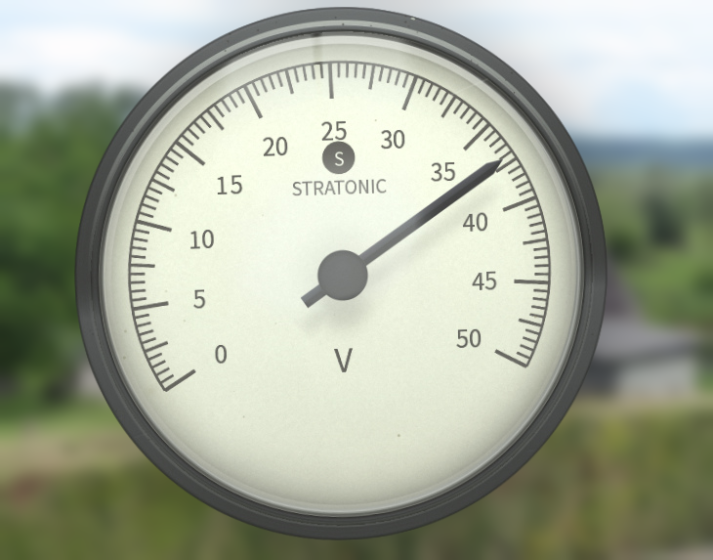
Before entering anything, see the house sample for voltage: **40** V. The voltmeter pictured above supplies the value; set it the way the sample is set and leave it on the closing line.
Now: **37** V
